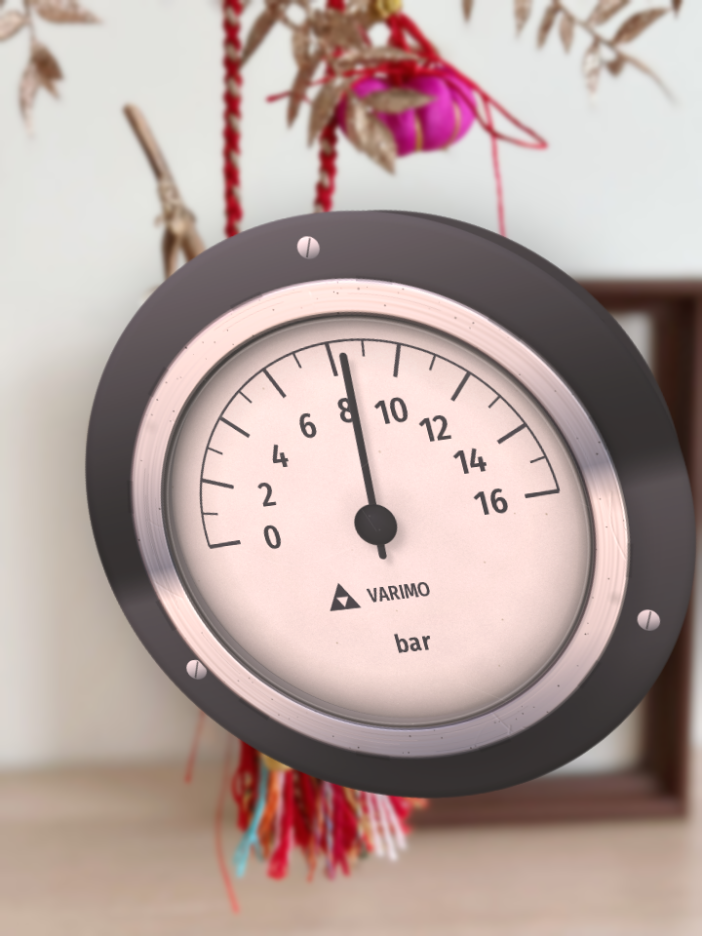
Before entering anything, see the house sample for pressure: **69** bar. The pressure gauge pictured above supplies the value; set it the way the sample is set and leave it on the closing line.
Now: **8.5** bar
